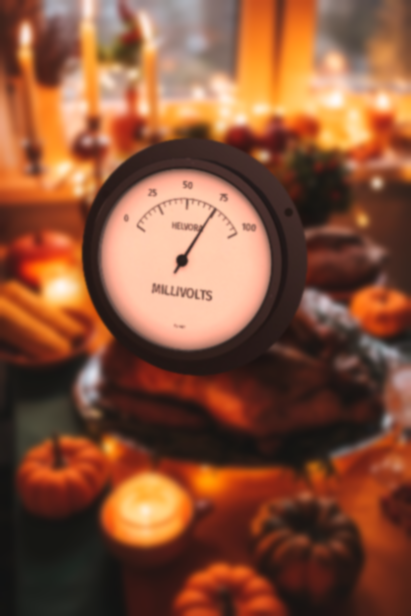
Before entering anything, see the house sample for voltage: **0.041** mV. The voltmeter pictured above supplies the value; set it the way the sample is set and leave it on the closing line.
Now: **75** mV
